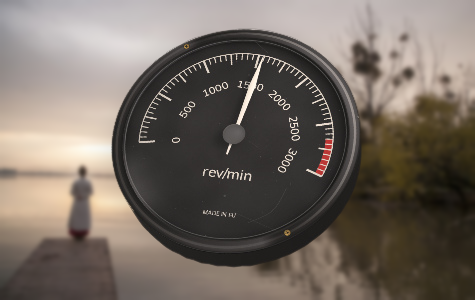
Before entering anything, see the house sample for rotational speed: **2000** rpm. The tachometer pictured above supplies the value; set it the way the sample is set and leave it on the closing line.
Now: **1550** rpm
